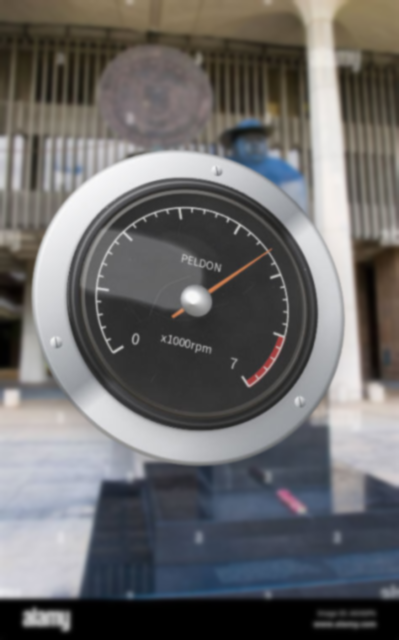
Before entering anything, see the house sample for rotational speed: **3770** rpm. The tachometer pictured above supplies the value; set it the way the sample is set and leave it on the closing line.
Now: **4600** rpm
